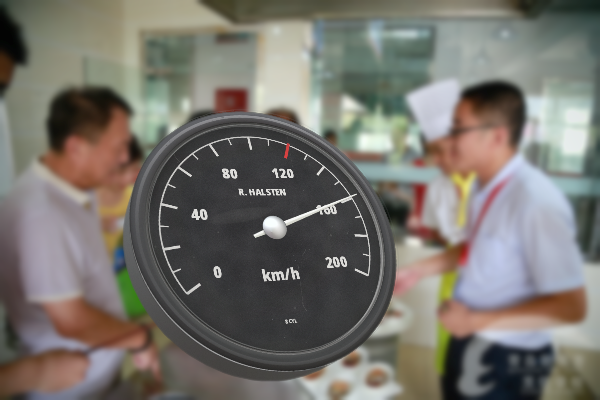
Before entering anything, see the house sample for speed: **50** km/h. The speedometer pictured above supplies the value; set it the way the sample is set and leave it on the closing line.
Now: **160** km/h
